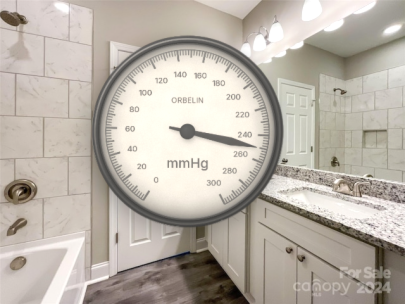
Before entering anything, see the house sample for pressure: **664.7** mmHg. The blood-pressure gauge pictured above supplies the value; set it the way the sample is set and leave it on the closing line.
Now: **250** mmHg
